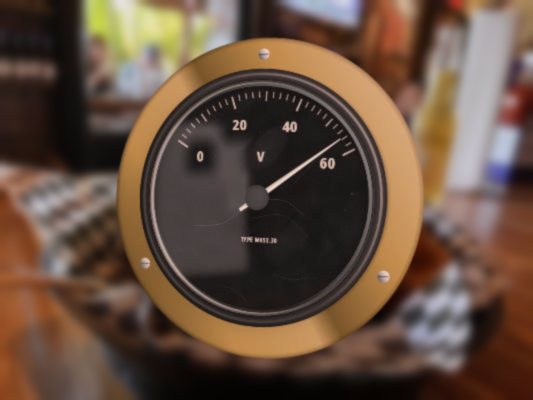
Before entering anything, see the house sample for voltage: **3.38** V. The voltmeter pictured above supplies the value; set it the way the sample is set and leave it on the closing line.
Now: **56** V
